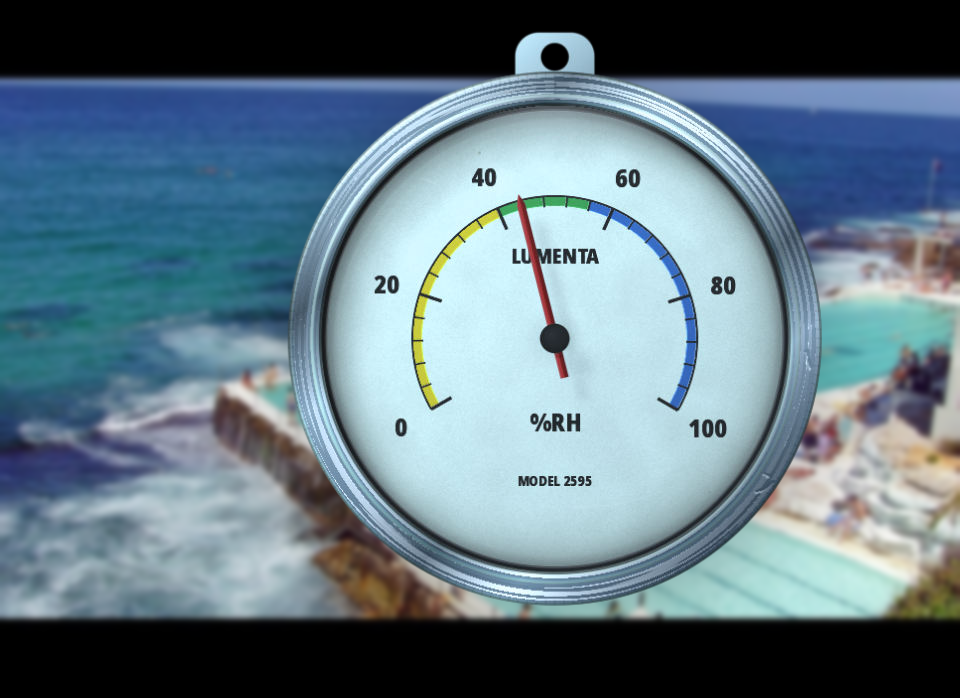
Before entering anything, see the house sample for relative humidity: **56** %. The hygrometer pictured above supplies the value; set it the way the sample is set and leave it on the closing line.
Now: **44** %
